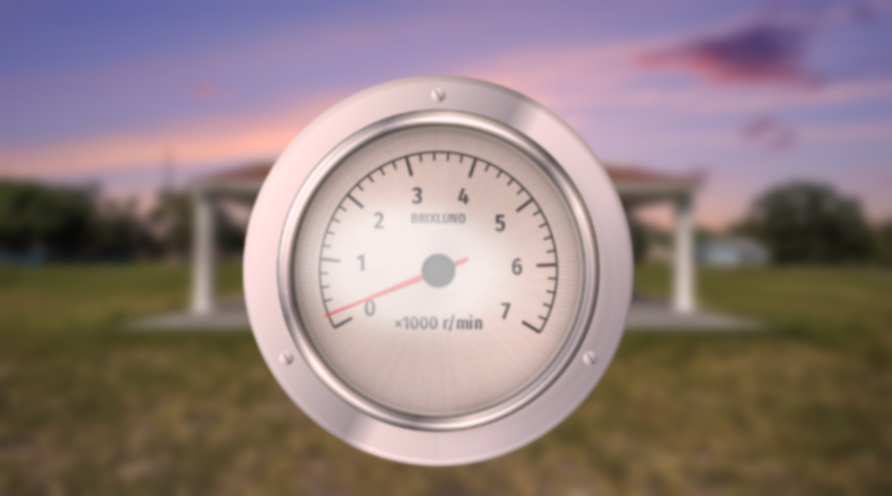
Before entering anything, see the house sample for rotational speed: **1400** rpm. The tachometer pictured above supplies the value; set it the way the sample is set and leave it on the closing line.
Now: **200** rpm
